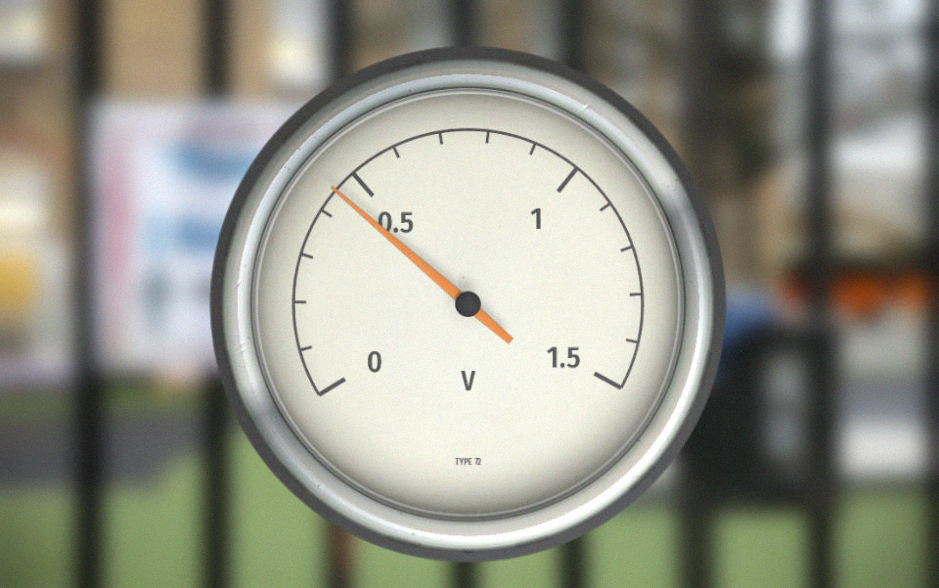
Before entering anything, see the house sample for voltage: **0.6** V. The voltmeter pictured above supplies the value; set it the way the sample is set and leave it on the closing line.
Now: **0.45** V
